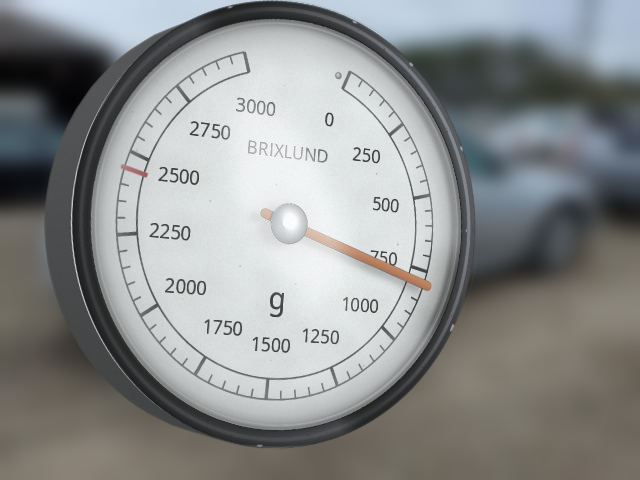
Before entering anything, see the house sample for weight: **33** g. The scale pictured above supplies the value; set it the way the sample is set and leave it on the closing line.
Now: **800** g
